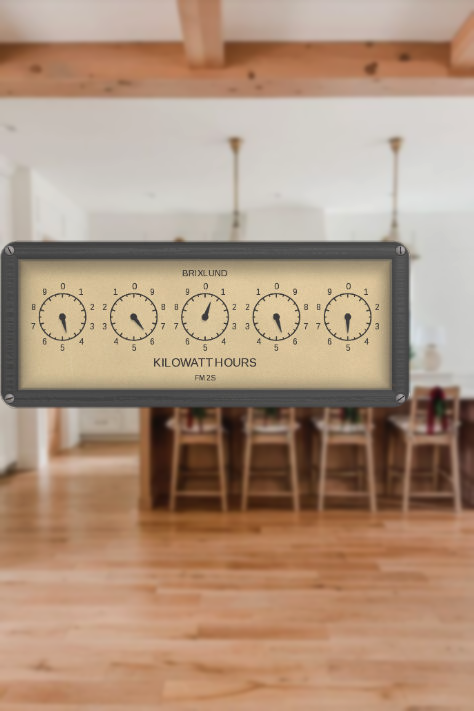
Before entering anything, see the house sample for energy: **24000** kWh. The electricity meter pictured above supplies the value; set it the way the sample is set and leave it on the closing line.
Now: **46055** kWh
